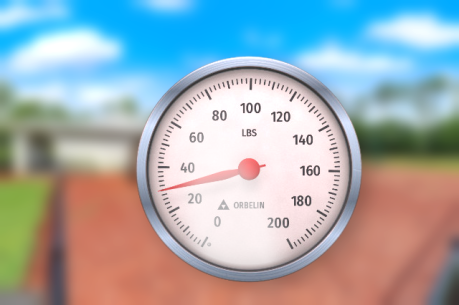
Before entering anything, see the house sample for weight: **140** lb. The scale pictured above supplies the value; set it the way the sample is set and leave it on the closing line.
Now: **30** lb
